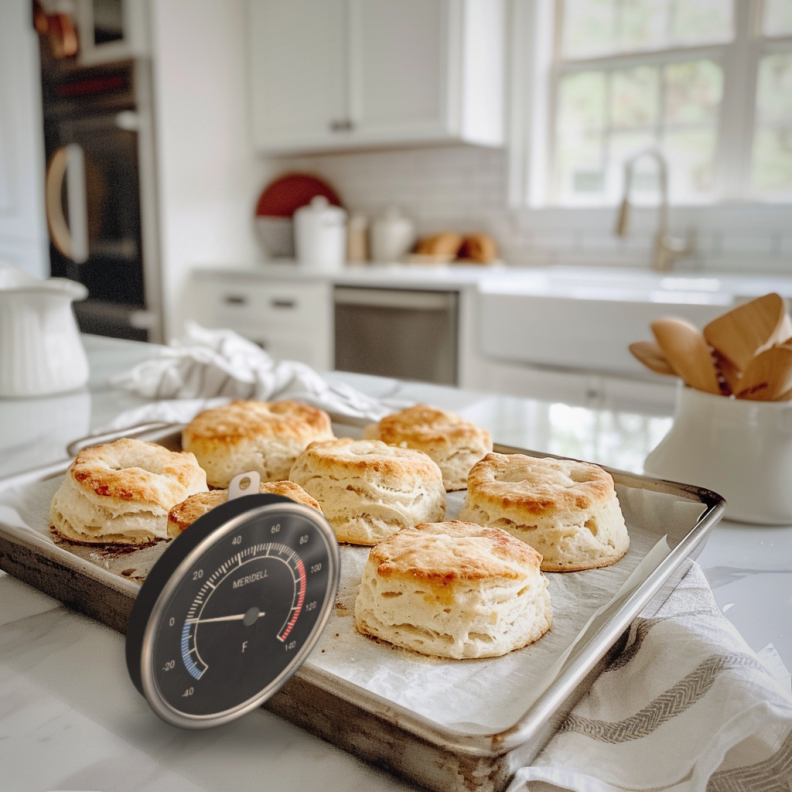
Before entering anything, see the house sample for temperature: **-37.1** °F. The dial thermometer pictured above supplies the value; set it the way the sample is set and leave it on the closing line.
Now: **0** °F
